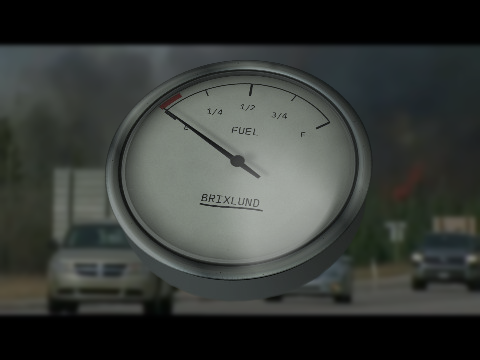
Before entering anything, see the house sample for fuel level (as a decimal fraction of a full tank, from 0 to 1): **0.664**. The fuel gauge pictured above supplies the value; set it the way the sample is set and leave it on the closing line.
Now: **0**
